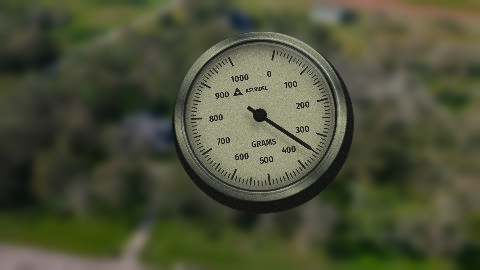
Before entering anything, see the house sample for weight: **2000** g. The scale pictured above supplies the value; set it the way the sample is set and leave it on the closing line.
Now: **350** g
